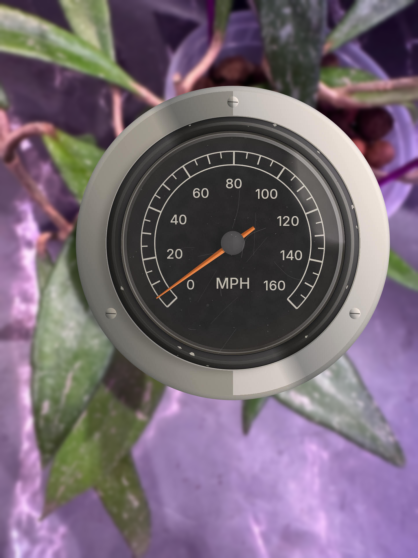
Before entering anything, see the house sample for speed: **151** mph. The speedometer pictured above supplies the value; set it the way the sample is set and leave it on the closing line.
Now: **5** mph
